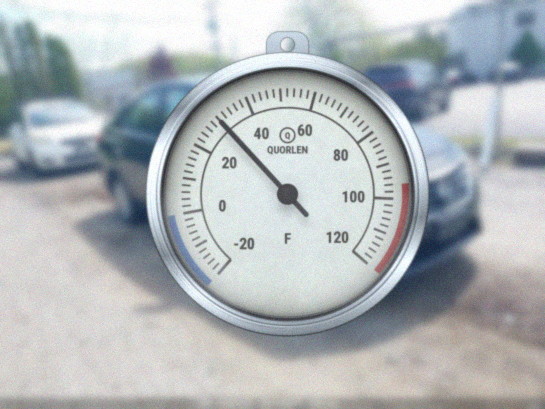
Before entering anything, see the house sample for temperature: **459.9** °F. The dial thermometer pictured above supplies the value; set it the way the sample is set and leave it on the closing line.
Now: **30** °F
